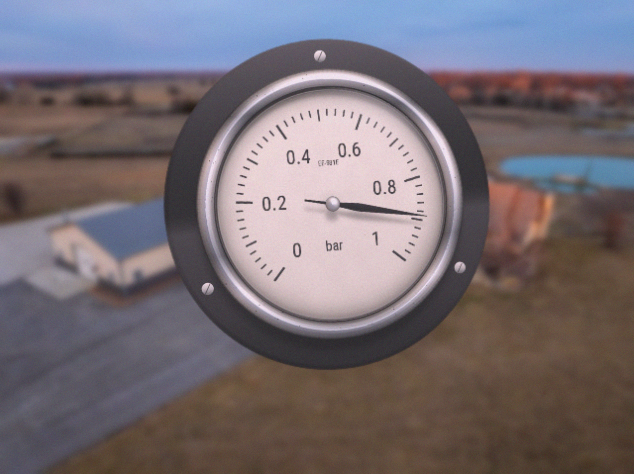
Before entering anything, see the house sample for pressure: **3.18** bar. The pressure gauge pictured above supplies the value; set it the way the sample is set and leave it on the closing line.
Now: **0.89** bar
